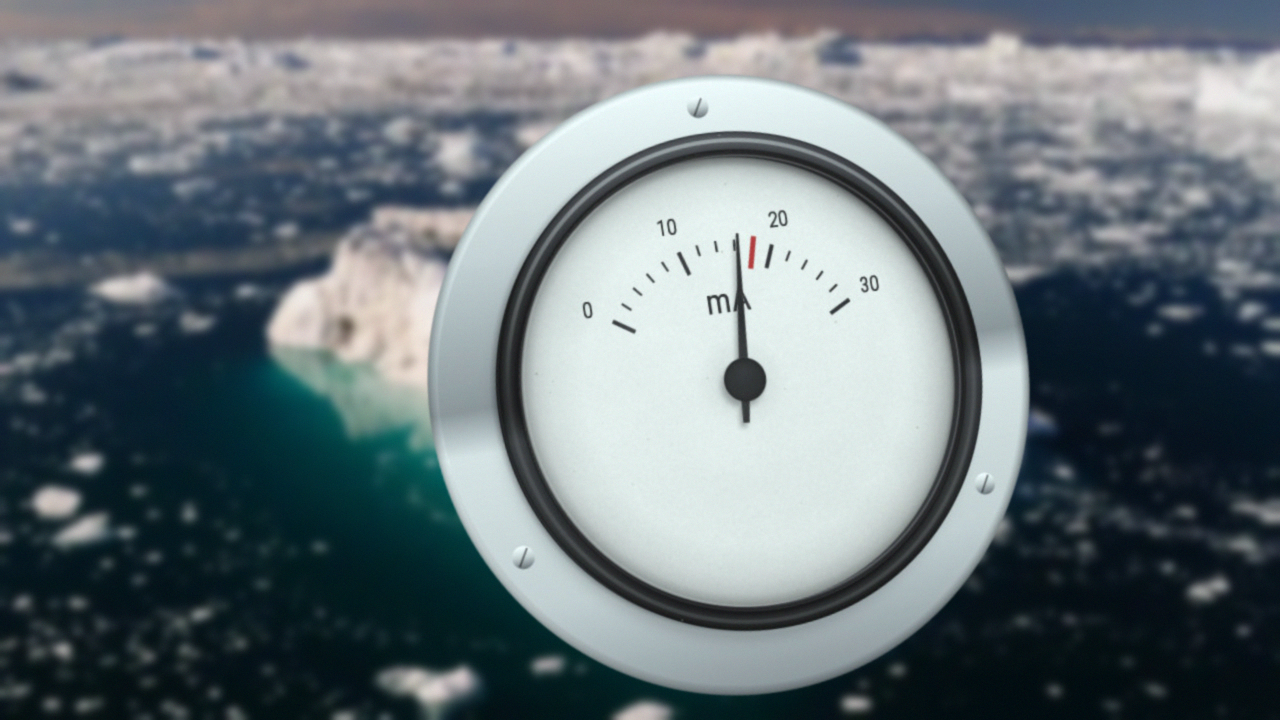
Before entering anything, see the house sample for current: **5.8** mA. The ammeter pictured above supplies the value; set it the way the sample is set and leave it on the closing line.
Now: **16** mA
